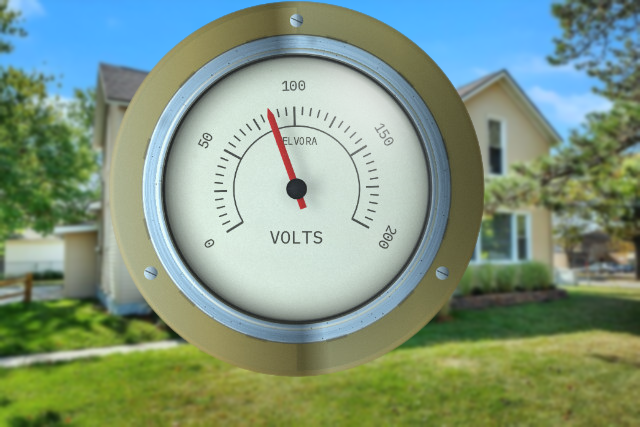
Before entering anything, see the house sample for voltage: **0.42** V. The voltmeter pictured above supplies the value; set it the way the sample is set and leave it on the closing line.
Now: **85** V
